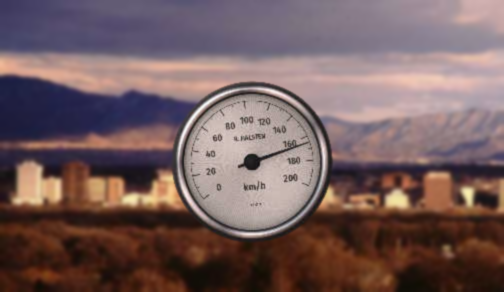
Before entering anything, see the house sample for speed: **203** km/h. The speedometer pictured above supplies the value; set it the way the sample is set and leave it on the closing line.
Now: **165** km/h
